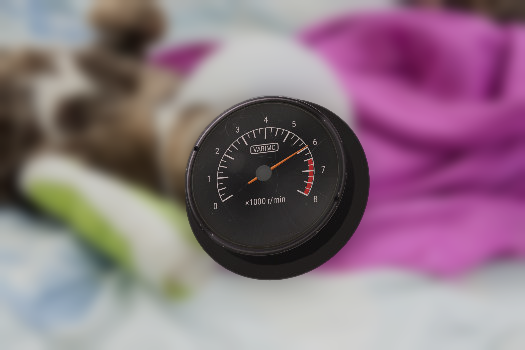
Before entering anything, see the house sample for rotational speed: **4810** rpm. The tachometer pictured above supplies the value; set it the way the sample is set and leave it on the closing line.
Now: **6000** rpm
